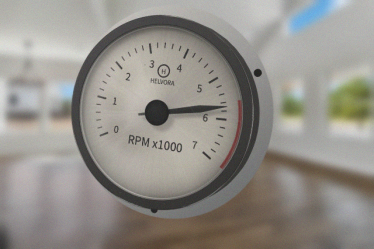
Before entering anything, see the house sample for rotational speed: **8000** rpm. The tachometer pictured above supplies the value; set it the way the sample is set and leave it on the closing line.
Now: **5700** rpm
